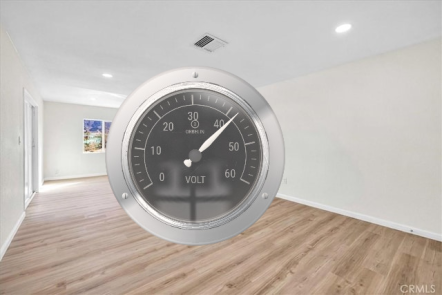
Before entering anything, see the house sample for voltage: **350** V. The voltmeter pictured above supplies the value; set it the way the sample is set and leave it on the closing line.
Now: **42** V
